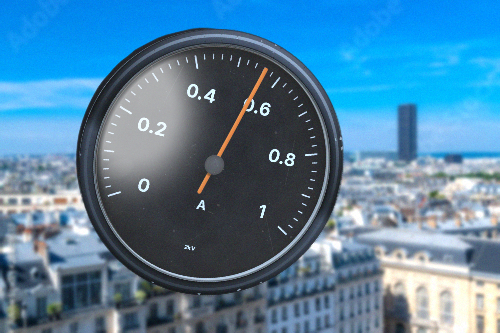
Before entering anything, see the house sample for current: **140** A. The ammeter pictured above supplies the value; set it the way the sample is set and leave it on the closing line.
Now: **0.56** A
